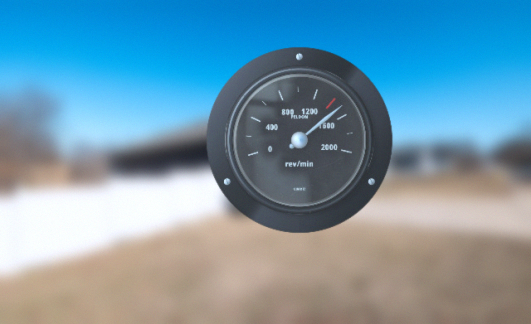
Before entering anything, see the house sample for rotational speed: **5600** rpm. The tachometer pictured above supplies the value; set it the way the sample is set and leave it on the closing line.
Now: **1500** rpm
